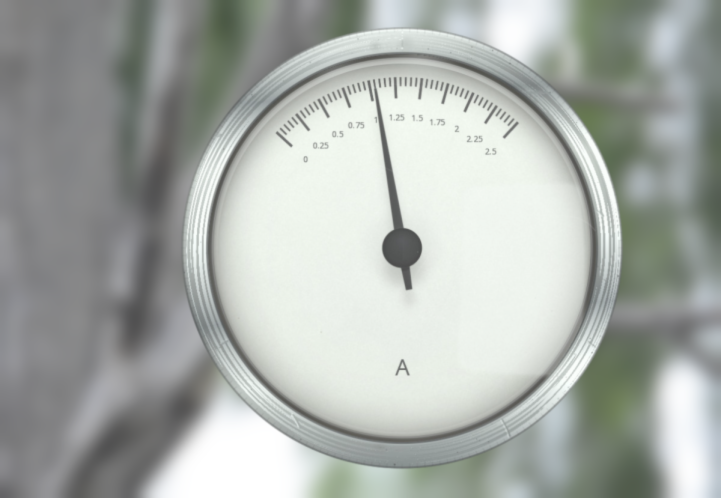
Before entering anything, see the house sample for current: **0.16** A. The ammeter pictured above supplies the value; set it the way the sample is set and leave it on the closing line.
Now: **1.05** A
